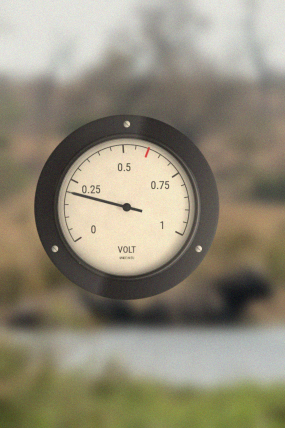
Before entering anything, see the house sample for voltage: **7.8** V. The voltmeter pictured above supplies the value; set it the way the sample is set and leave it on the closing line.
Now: **0.2** V
